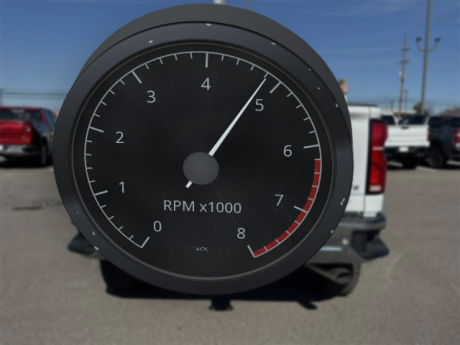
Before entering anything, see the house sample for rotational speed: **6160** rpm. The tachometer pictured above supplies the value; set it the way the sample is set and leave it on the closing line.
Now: **4800** rpm
